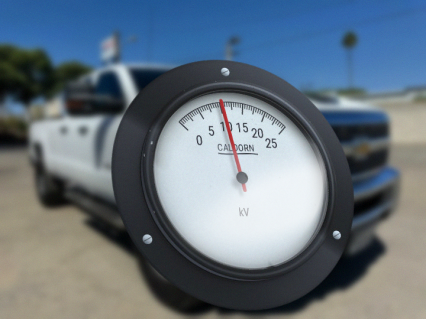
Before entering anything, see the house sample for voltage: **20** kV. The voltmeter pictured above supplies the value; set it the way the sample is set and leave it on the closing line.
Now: **10** kV
